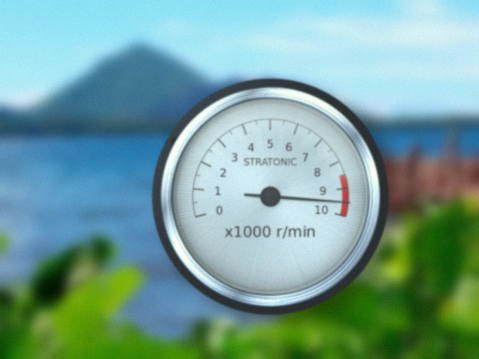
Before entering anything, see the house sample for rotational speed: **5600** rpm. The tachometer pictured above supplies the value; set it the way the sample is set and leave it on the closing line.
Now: **9500** rpm
